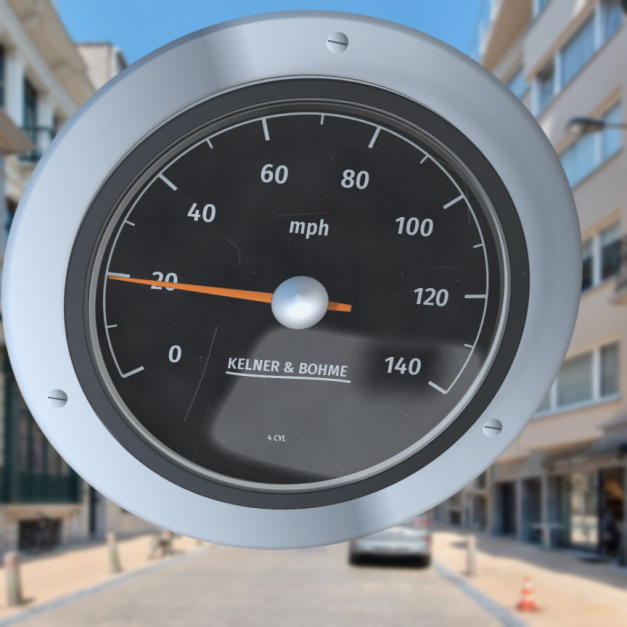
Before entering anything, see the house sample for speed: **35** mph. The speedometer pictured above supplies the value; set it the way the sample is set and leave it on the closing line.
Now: **20** mph
